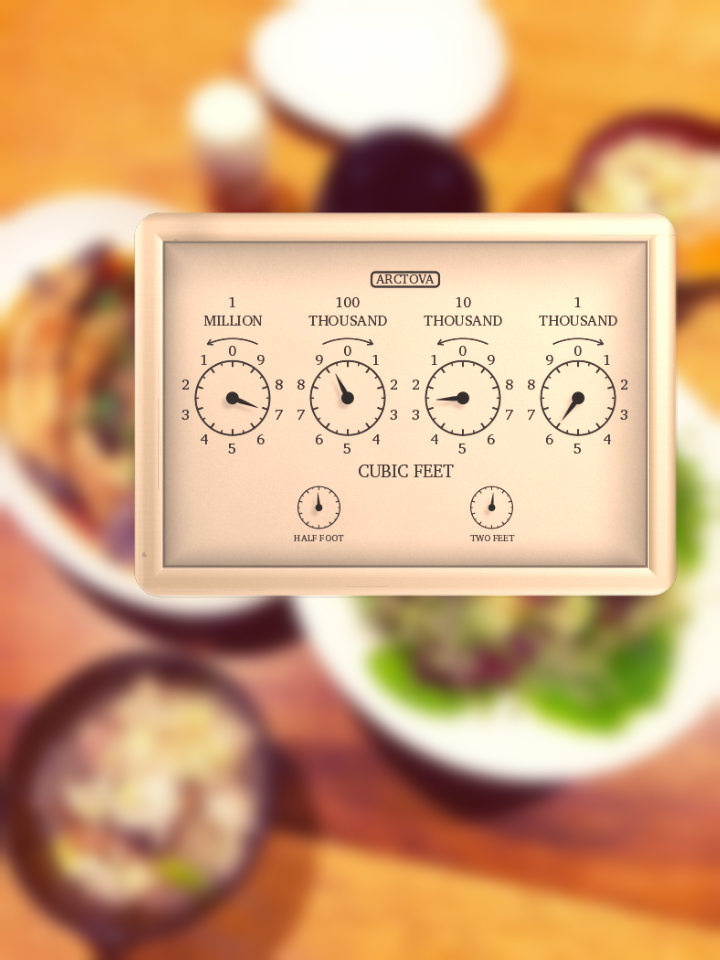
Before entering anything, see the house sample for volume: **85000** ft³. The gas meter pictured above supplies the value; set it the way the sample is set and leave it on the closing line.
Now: **692600** ft³
